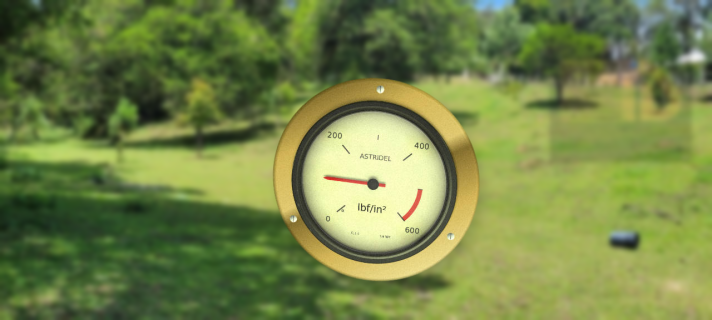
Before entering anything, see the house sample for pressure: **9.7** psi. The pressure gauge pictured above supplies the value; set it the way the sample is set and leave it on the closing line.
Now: **100** psi
